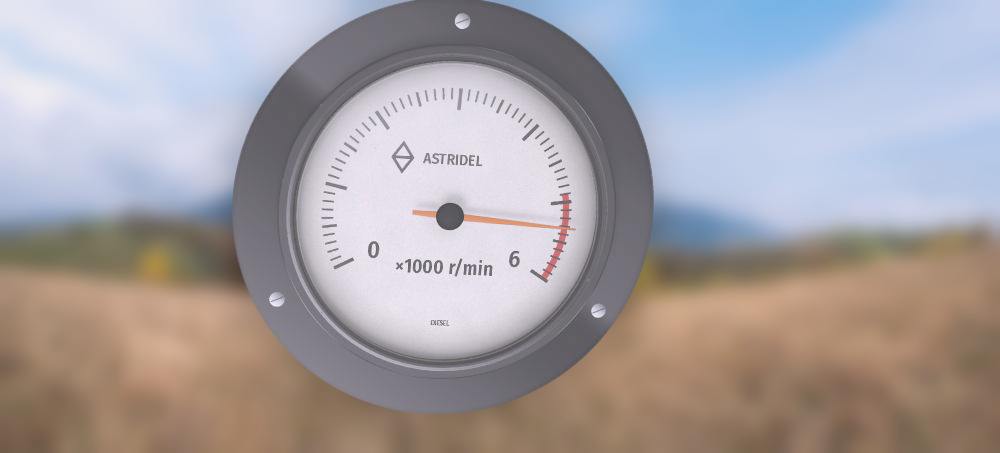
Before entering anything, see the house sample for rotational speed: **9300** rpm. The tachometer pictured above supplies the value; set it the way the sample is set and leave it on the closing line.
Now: **5300** rpm
